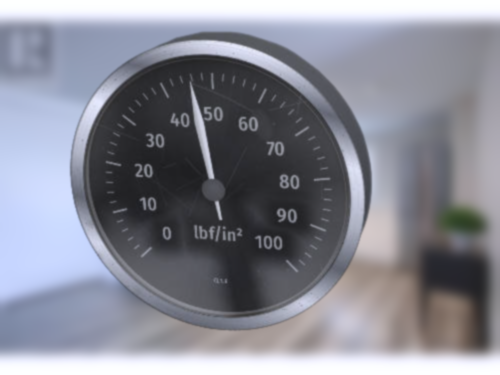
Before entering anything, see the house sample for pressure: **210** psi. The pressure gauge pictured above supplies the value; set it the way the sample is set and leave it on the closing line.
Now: **46** psi
